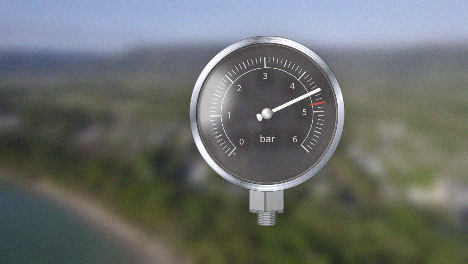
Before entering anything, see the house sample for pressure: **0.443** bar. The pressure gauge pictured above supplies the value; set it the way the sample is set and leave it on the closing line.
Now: **4.5** bar
